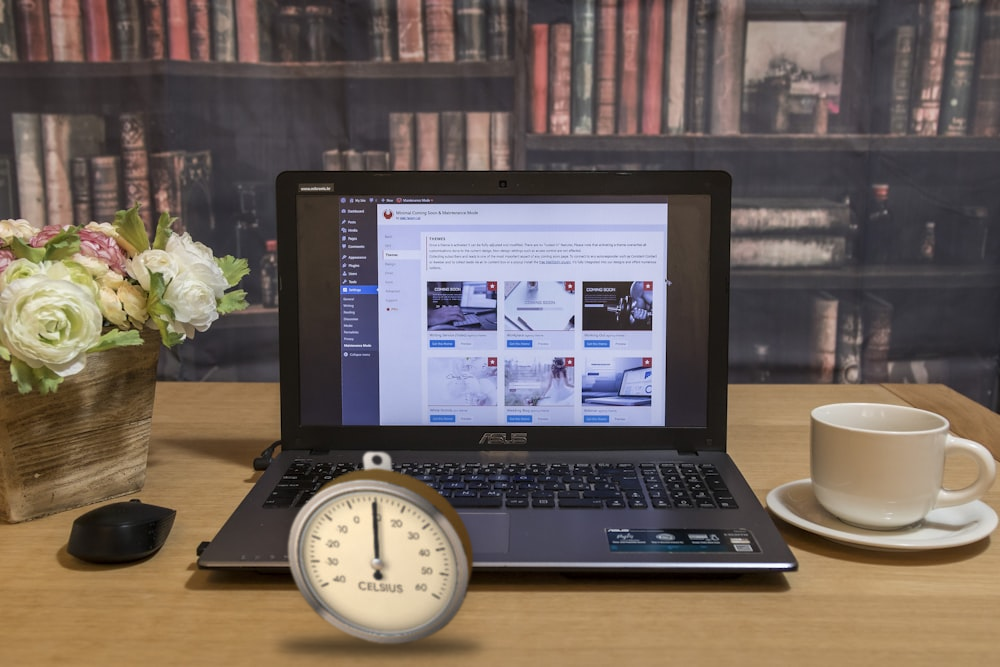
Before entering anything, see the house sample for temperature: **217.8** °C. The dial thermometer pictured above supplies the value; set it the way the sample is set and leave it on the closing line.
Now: **10** °C
